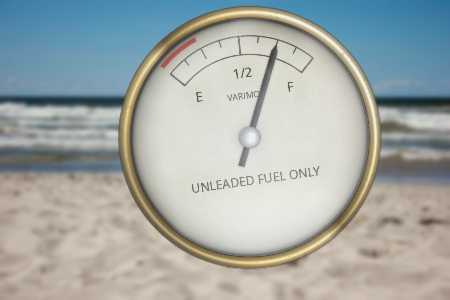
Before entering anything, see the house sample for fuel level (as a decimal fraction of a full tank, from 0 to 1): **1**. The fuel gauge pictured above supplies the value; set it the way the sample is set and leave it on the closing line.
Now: **0.75**
